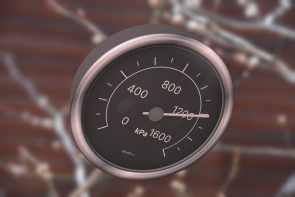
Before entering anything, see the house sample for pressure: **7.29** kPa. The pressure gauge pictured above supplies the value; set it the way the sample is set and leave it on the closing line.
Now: **1200** kPa
